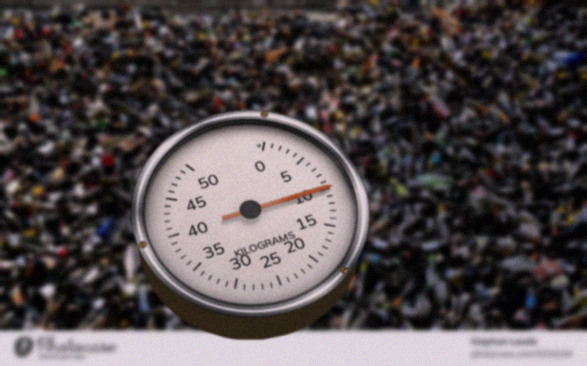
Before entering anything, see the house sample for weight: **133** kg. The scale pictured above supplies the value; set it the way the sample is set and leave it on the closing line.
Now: **10** kg
